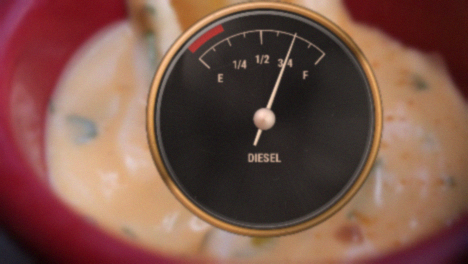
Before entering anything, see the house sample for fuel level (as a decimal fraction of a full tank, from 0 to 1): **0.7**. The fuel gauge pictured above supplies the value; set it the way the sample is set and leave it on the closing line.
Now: **0.75**
